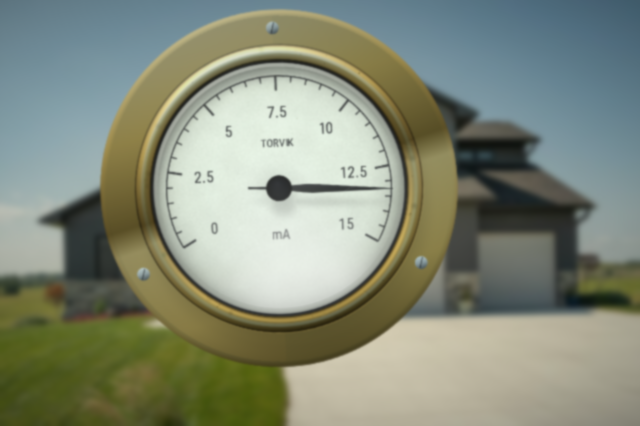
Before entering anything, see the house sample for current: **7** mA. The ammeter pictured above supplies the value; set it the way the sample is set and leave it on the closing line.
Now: **13.25** mA
